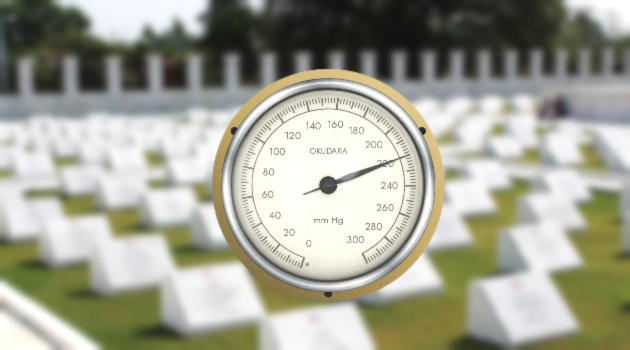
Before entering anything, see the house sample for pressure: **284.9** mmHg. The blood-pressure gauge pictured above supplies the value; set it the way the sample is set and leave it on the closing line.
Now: **220** mmHg
